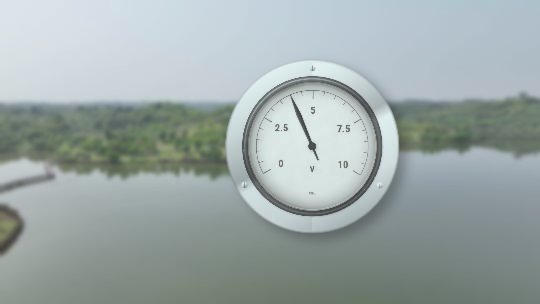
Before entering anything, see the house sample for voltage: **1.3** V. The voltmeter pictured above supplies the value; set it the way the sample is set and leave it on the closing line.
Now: **4** V
